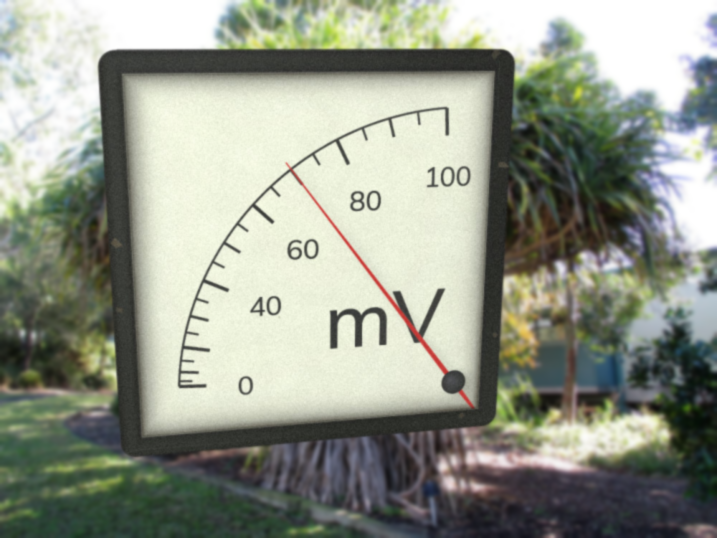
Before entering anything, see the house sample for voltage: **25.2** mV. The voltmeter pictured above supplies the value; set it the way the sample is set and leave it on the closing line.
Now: **70** mV
